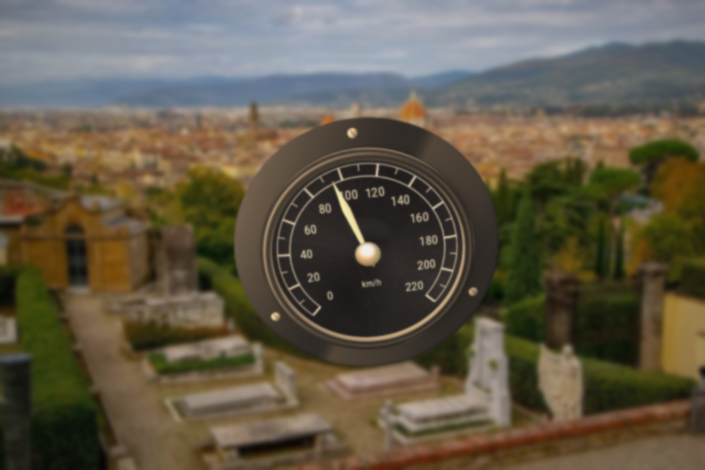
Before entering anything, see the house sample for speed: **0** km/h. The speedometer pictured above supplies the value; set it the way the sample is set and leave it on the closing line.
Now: **95** km/h
